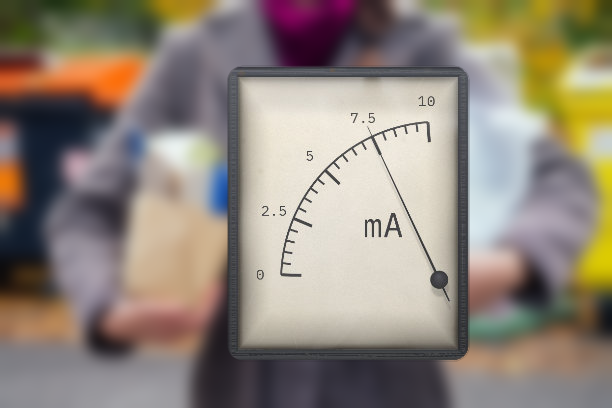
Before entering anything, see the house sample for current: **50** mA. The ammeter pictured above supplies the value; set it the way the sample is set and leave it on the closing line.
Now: **7.5** mA
